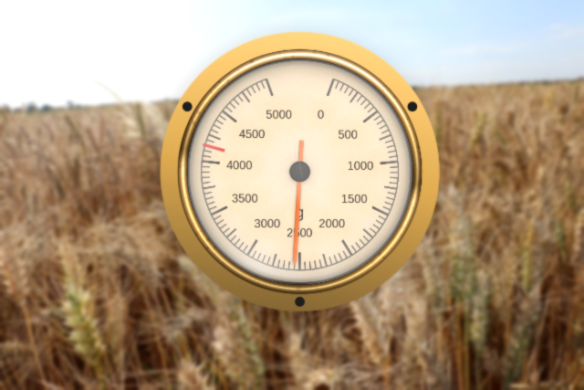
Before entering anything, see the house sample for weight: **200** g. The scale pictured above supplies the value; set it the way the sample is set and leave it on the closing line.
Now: **2550** g
